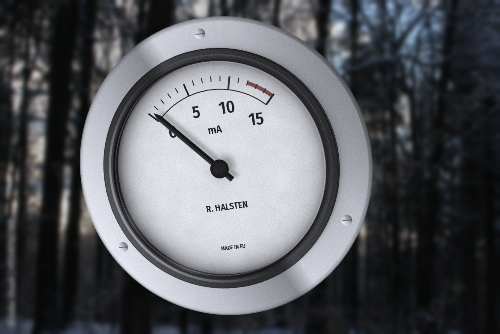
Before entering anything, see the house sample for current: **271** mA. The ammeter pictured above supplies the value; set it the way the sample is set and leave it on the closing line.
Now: **0.5** mA
